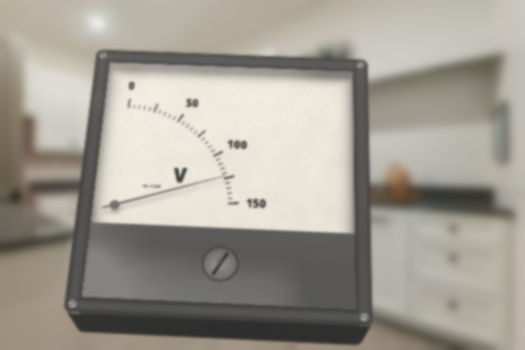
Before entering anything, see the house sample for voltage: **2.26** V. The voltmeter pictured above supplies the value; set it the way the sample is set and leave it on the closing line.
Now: **125** V
